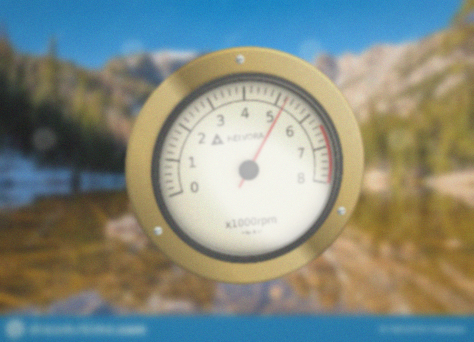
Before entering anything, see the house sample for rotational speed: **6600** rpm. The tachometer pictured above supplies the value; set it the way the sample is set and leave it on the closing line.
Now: **5200** rpm
